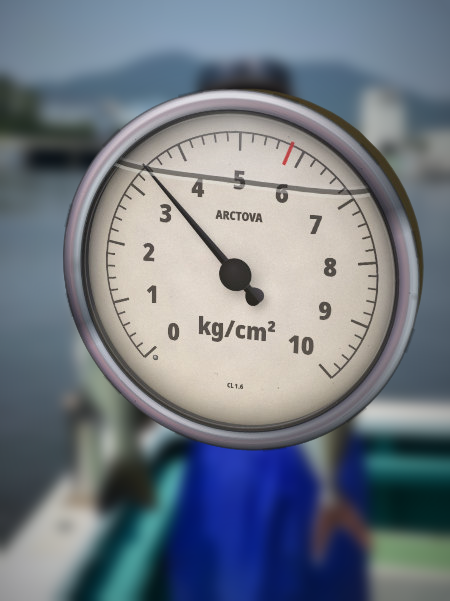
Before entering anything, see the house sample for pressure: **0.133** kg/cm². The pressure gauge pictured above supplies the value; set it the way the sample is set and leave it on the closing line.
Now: **3.4** kg/cm²
